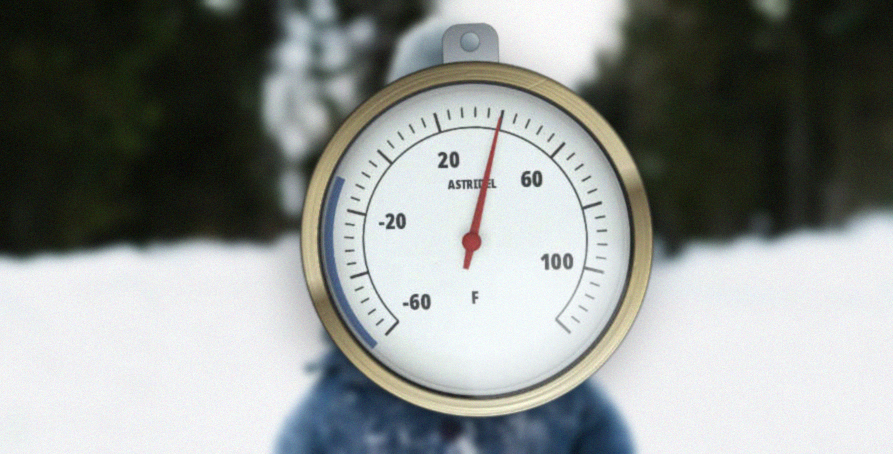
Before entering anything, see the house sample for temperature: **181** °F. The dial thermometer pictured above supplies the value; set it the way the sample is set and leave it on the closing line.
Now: **40** °F
